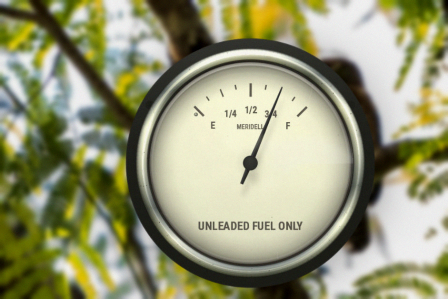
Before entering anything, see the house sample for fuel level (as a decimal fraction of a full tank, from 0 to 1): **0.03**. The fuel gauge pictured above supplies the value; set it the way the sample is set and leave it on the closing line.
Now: **0.75**
